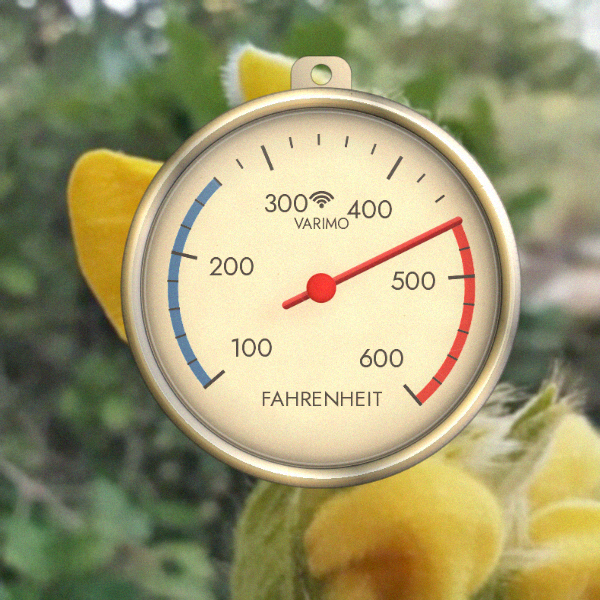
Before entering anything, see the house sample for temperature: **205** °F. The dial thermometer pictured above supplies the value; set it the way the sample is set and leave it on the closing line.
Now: **460** °F
